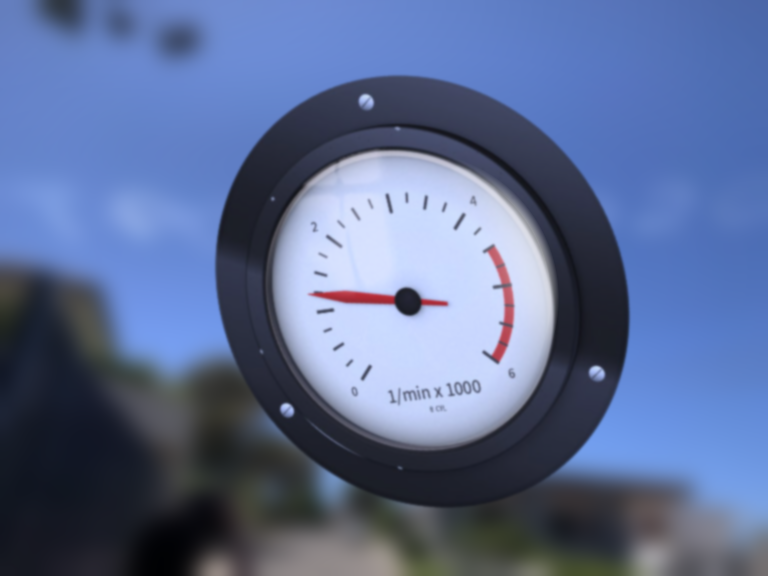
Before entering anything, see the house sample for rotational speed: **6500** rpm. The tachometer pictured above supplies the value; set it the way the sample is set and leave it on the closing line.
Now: **1250** rpm
